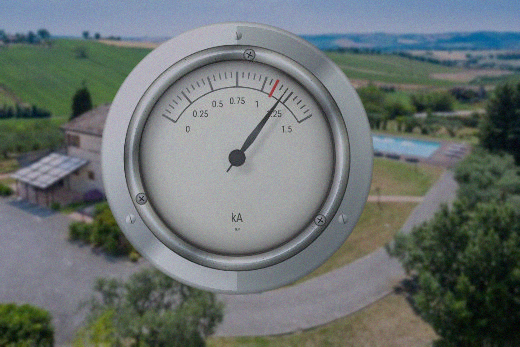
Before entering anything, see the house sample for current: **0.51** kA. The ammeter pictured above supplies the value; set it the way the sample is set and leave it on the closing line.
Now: **1.2** kA
